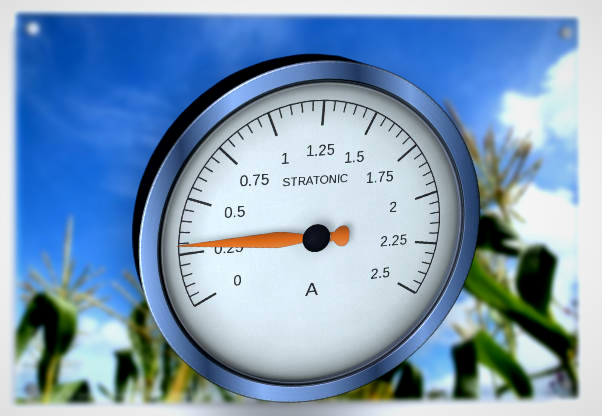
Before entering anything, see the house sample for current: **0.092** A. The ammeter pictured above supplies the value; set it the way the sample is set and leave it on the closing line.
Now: **0.3** A
